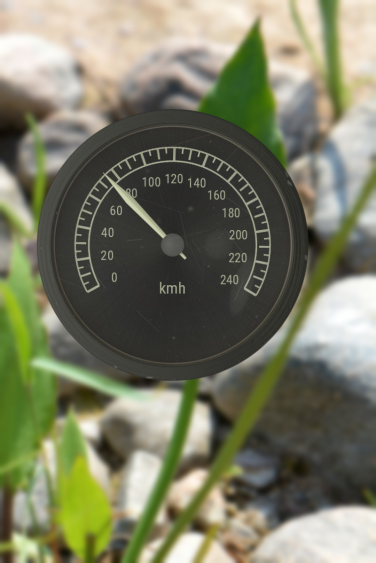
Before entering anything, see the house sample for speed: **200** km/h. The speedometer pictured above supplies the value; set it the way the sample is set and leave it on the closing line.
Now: **75** km/h
